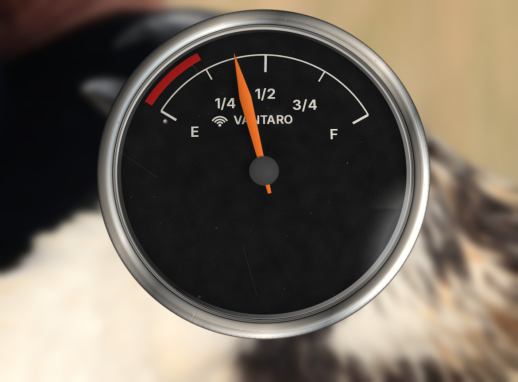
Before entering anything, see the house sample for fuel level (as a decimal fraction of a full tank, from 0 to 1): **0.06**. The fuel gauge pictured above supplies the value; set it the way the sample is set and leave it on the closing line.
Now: **0.375**
